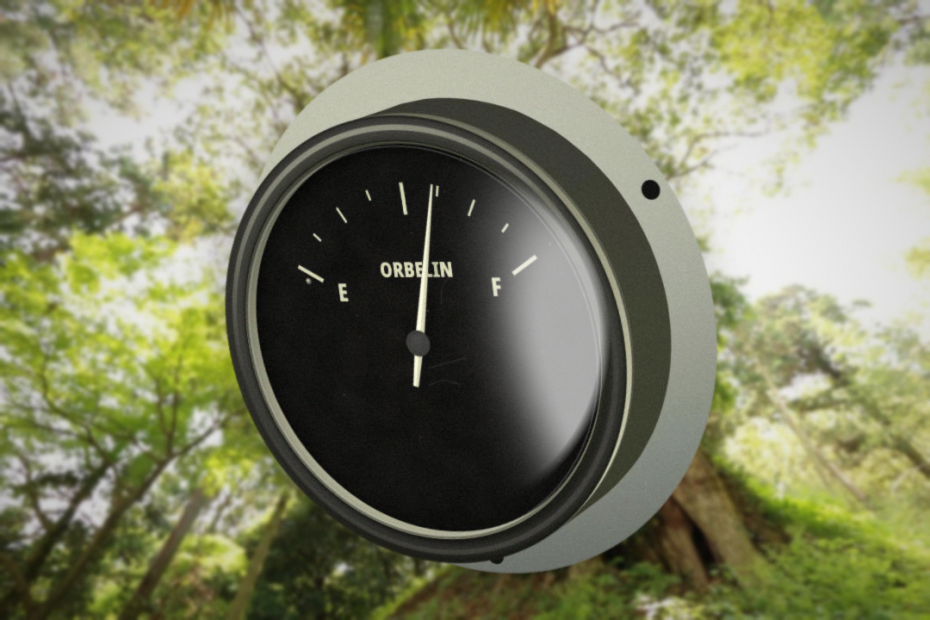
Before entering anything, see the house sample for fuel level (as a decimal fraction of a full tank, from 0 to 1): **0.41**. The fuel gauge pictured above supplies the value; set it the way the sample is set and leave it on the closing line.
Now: **0.625**
